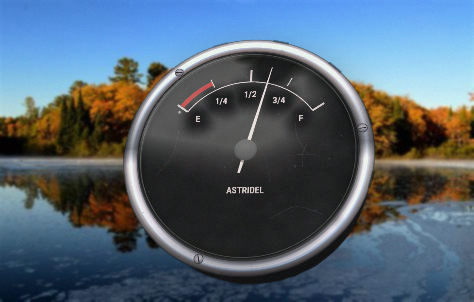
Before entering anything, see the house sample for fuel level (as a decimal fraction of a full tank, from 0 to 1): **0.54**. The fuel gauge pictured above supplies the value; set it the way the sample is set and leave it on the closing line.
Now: **0.625**
